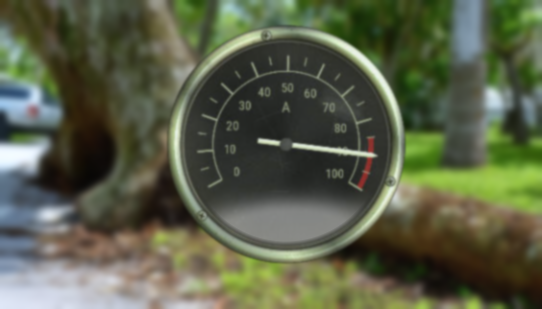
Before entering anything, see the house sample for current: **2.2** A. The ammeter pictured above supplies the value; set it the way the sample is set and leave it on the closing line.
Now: **90** A
